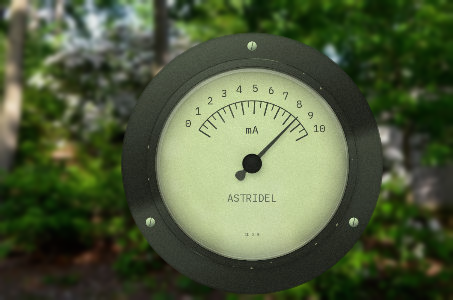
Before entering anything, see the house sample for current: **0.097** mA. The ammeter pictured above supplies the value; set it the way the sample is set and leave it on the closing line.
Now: **8.5** mA
